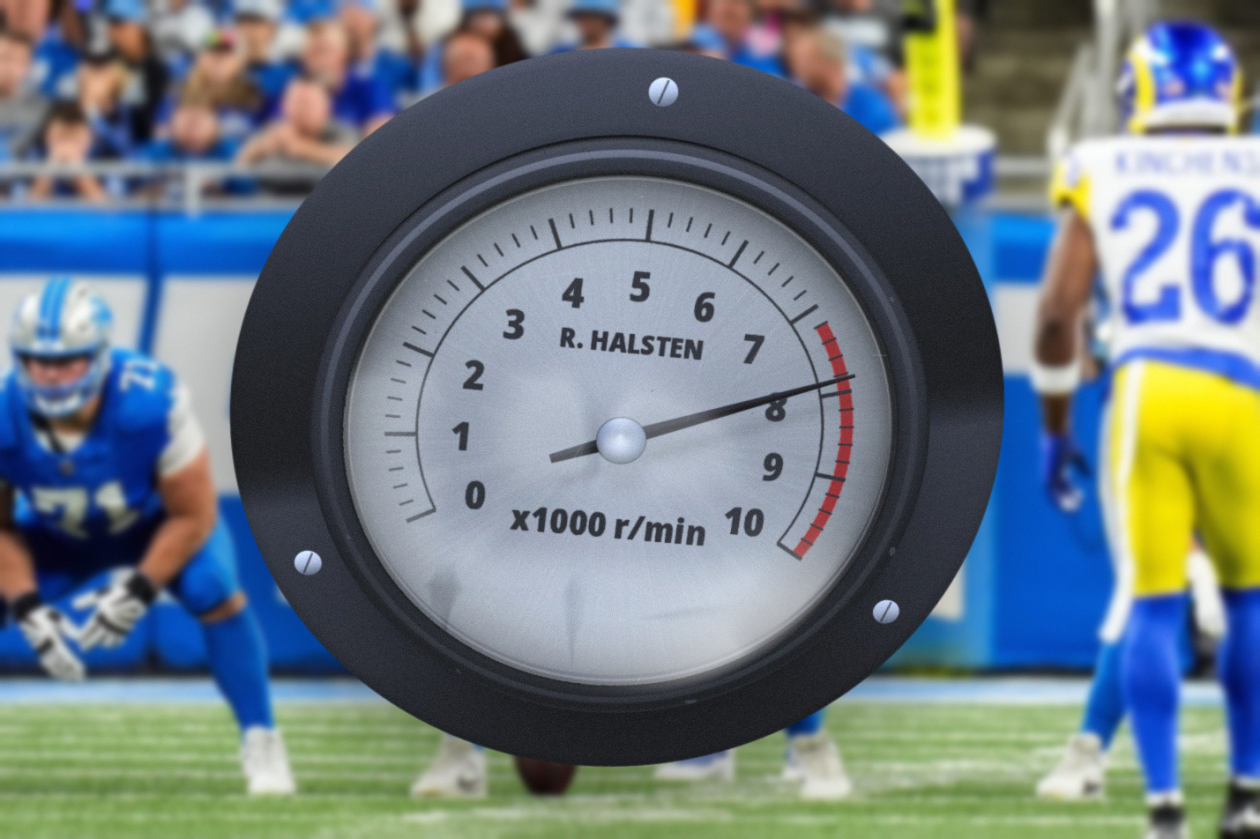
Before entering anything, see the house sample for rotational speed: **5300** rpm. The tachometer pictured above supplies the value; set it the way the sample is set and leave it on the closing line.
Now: **7800** rpm
